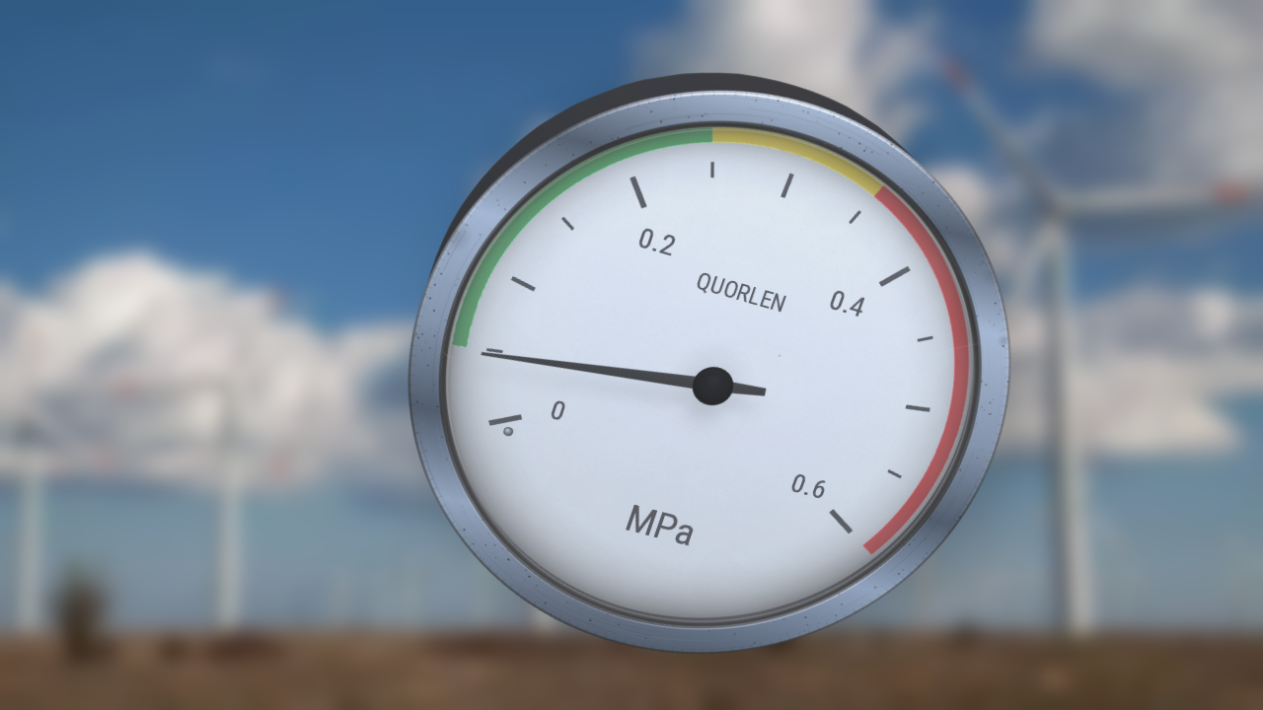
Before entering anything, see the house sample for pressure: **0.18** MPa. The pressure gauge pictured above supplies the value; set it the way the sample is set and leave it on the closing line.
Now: **0.05** MPa
